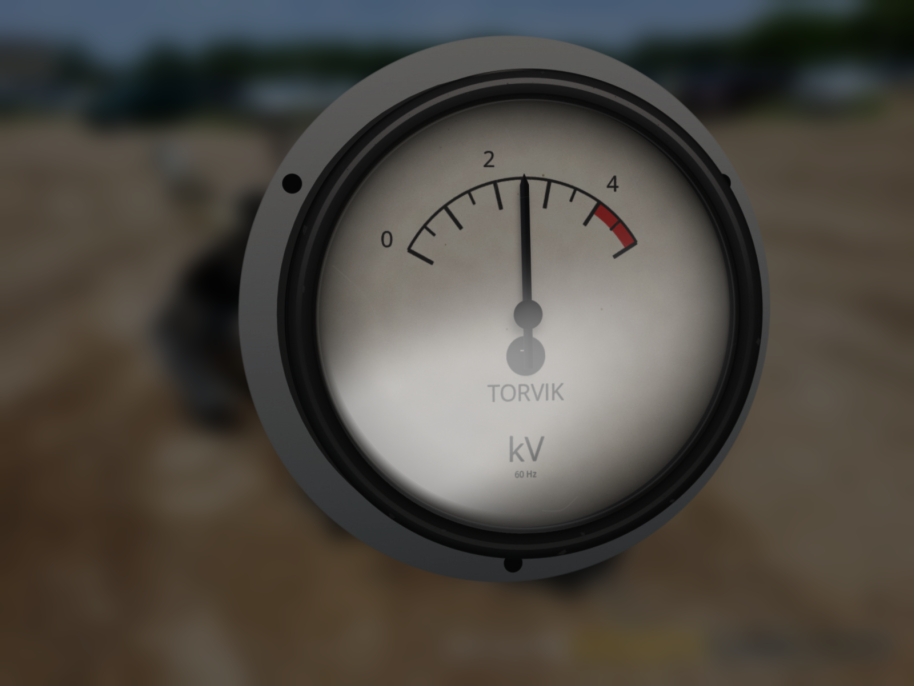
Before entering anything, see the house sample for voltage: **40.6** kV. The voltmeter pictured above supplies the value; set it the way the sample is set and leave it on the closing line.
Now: **2.5** kV
